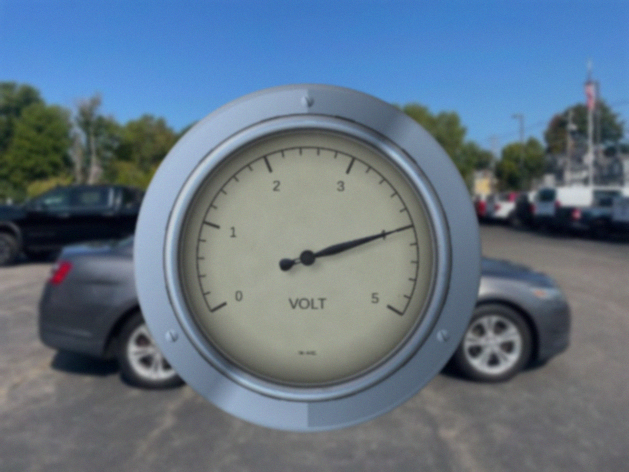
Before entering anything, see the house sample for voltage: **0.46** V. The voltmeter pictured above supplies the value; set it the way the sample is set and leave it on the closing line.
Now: **4** V
